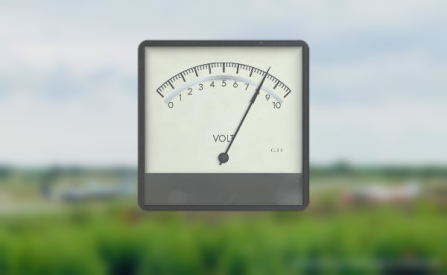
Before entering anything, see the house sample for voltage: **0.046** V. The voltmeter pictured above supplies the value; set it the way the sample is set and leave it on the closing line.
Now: **8** V
